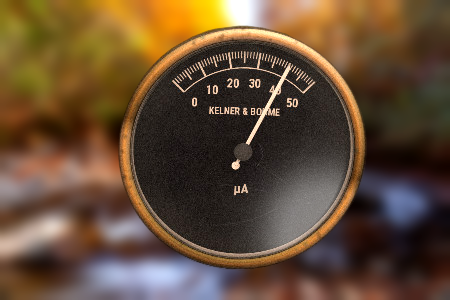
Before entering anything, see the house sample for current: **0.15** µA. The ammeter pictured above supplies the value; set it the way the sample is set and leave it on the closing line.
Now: **40** µA
